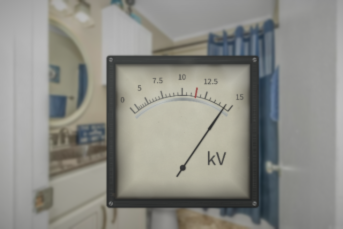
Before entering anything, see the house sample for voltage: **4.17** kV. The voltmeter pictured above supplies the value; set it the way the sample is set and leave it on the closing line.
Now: **14.5** kV
